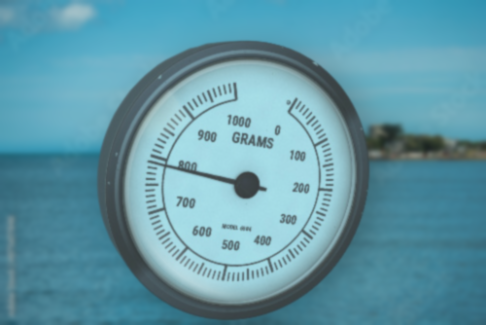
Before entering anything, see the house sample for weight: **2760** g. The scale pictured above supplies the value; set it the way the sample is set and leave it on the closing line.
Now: **790** g
